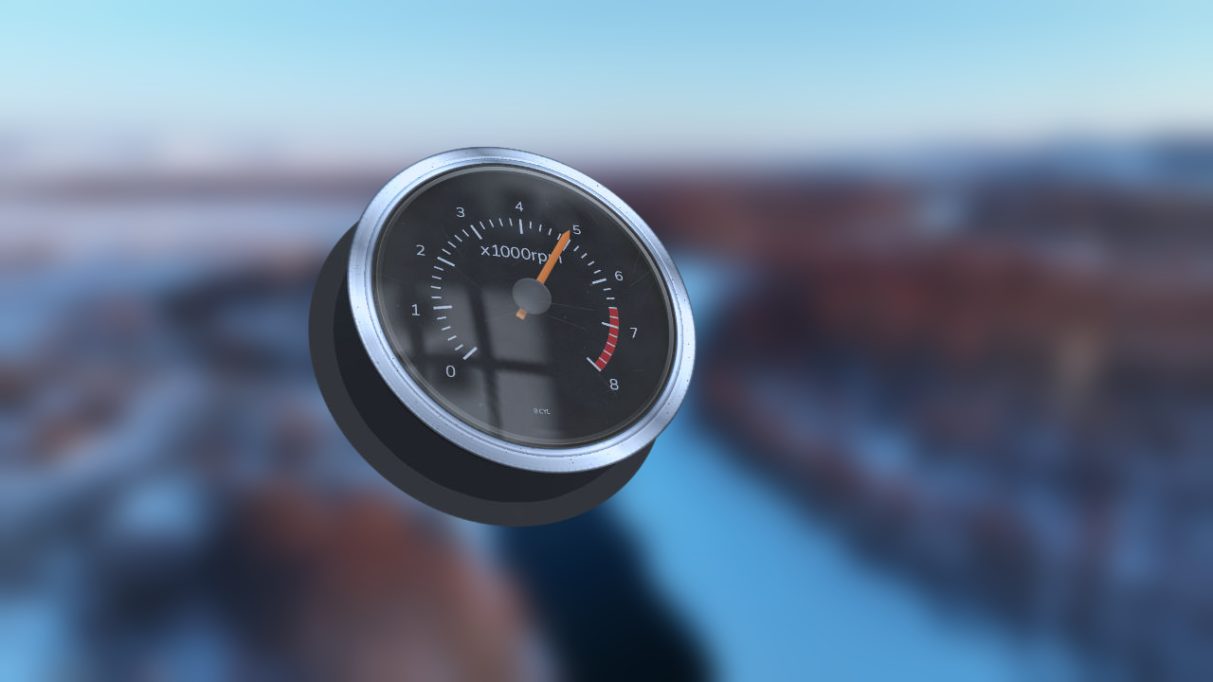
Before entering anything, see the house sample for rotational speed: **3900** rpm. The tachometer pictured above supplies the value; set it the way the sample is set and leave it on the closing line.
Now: **4900** rpm
